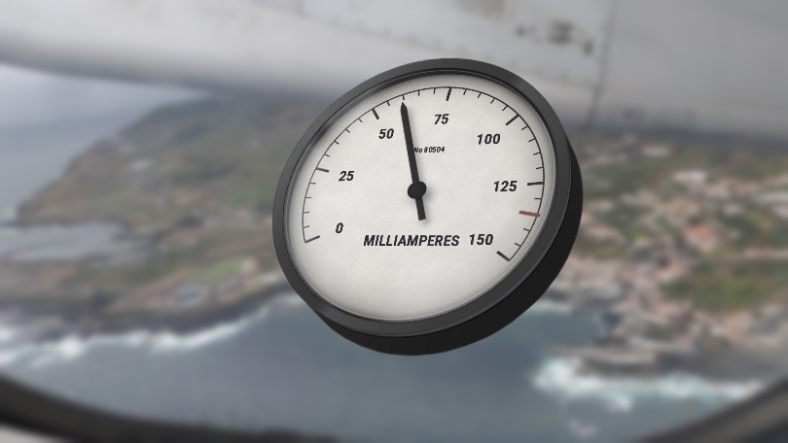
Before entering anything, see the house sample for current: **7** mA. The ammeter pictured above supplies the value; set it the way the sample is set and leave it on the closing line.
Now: **60** mA
